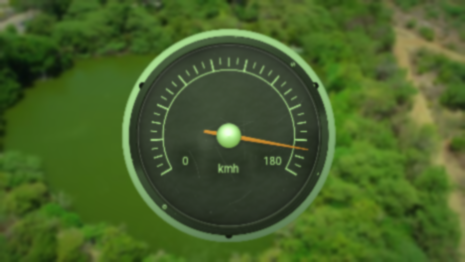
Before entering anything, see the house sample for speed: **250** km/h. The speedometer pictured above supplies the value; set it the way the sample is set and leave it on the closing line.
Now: **165** km/h
